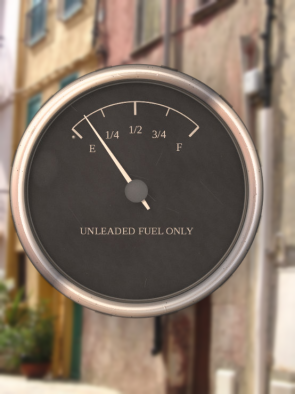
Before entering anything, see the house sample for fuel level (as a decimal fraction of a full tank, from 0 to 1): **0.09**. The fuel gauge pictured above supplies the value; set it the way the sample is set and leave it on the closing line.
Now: **0.125**
